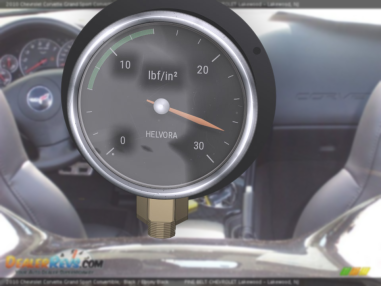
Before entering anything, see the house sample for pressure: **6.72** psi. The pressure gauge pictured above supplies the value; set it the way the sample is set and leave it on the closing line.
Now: **27** psi
